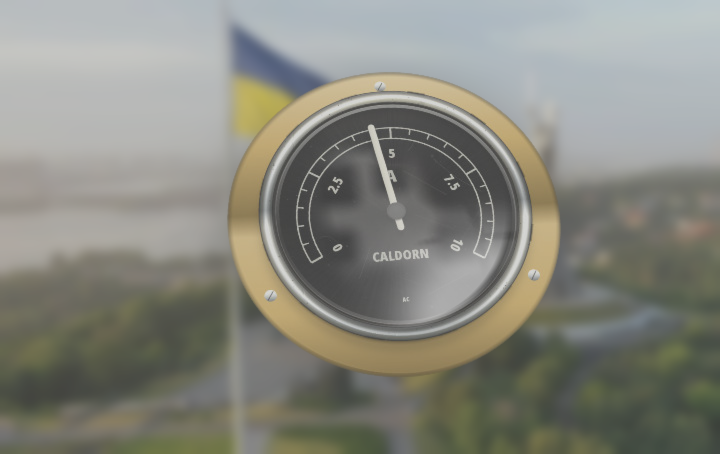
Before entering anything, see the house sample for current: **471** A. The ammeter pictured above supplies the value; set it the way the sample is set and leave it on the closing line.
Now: **4.5** A
